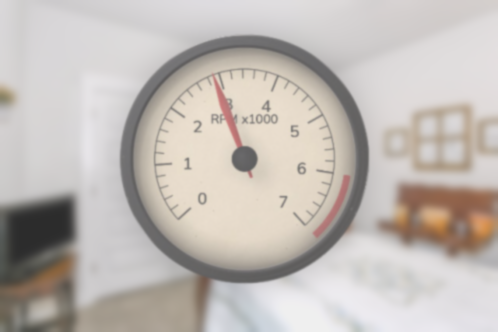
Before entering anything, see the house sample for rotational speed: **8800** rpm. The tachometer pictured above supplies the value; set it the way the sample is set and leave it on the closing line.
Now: **2900** rpm
